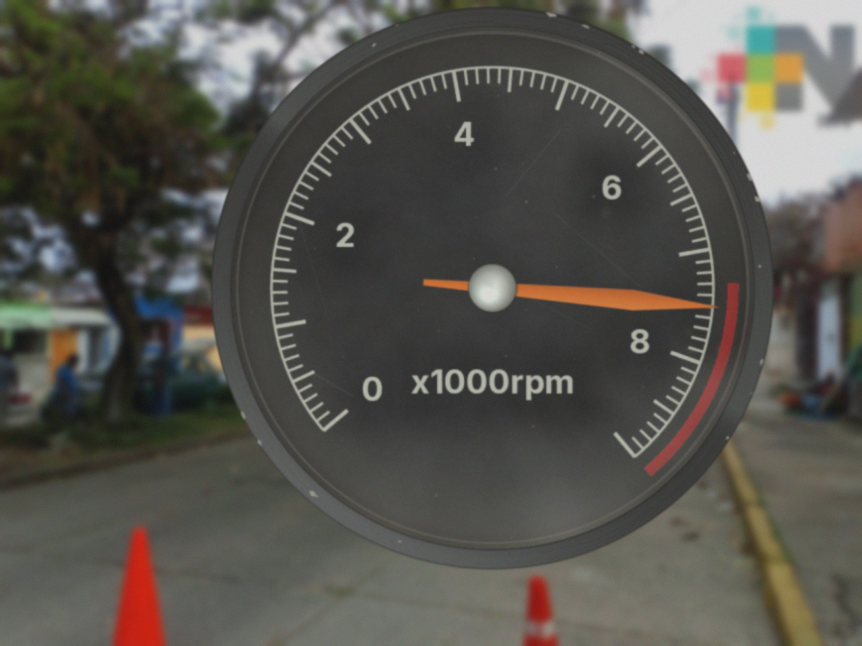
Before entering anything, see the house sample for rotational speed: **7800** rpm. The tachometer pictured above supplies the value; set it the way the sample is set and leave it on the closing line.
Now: **7500** rpm
